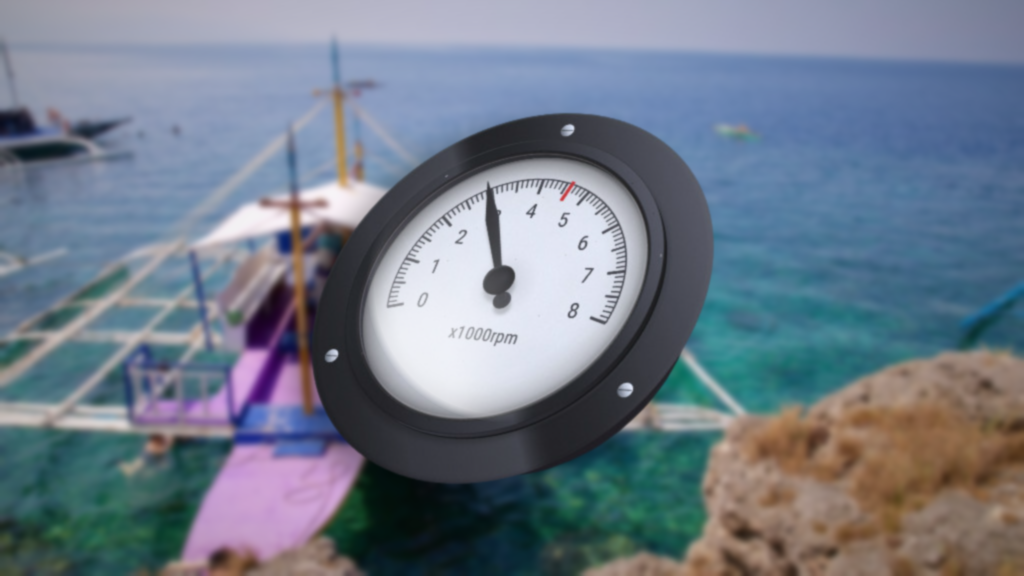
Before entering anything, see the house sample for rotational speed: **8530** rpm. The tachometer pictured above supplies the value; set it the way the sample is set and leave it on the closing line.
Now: **3000** rpm
